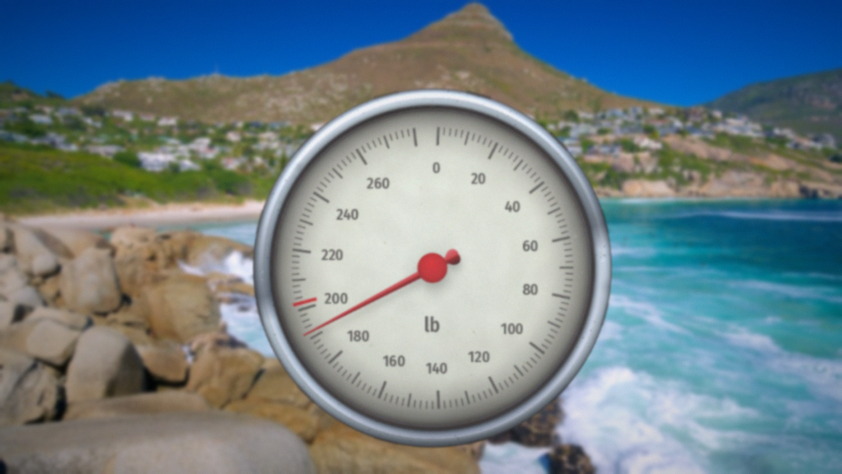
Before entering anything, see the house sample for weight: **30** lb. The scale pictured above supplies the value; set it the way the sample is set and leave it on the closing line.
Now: **192** lb
